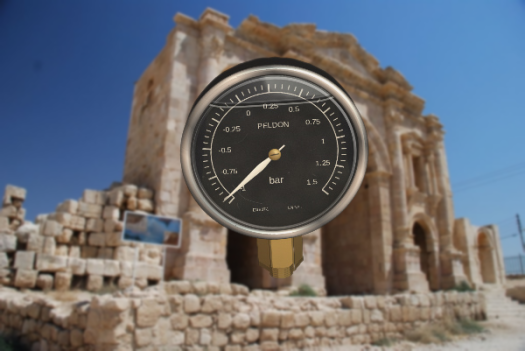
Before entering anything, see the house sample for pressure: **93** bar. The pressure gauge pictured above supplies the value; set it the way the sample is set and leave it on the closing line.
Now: **-0.95** bar
